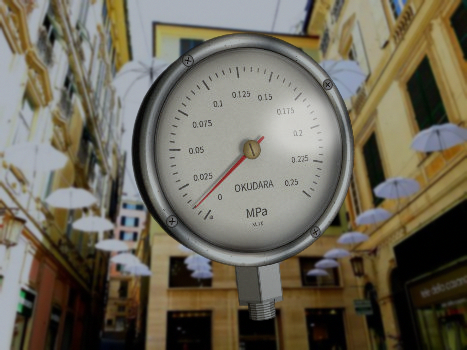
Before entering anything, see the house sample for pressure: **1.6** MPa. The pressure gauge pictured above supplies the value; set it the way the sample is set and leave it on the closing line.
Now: **0.01** MPa
